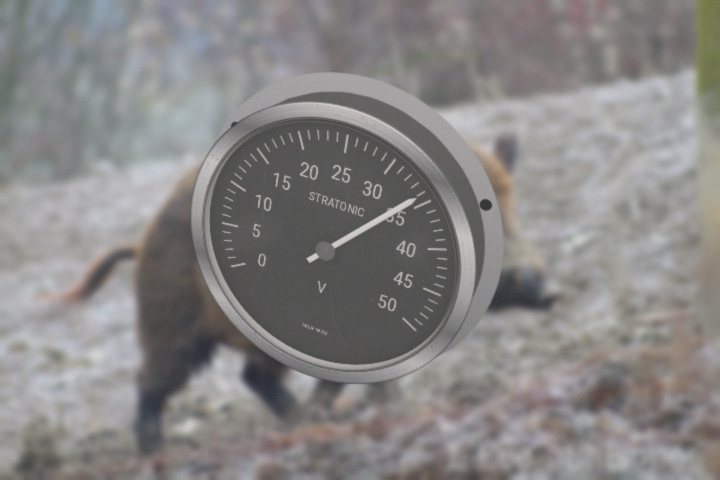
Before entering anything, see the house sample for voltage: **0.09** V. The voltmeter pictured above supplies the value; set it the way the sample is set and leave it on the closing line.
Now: **34** V
